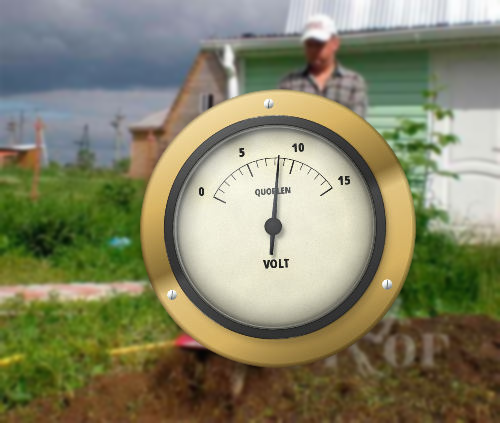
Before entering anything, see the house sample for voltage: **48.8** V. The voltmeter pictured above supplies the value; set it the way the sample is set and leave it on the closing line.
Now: **8.5** V
